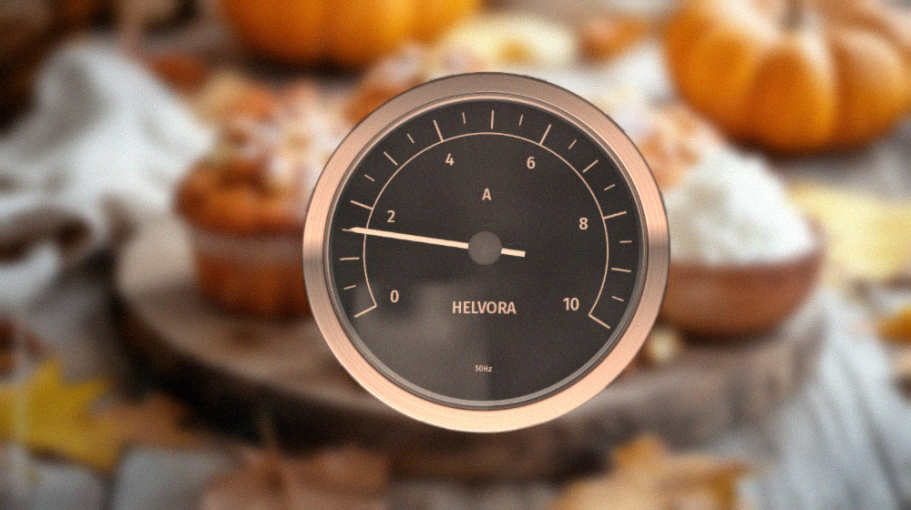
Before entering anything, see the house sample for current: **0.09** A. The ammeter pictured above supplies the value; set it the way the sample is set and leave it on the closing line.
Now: **1.5** A
